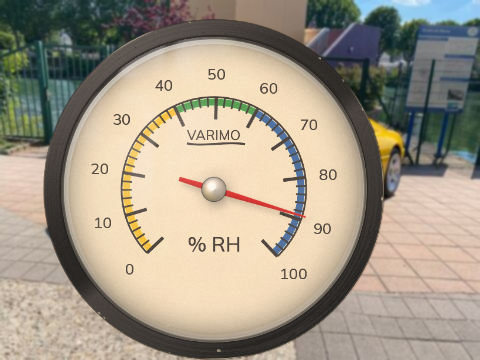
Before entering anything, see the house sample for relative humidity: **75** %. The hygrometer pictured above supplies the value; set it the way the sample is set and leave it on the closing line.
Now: **89** %
